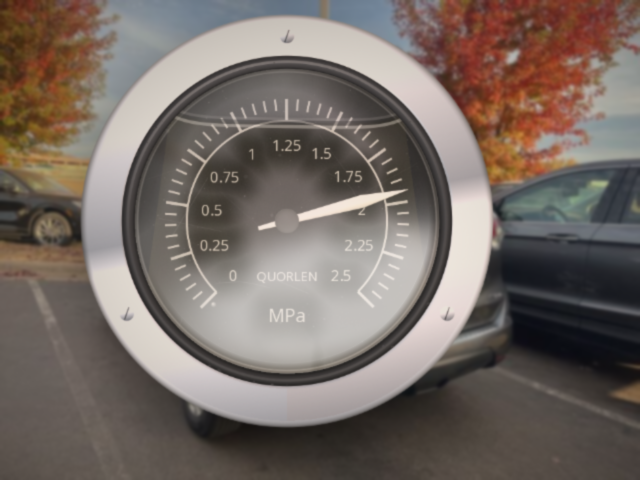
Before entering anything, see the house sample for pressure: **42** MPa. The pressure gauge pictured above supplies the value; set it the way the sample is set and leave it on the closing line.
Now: **1.95** MPa
